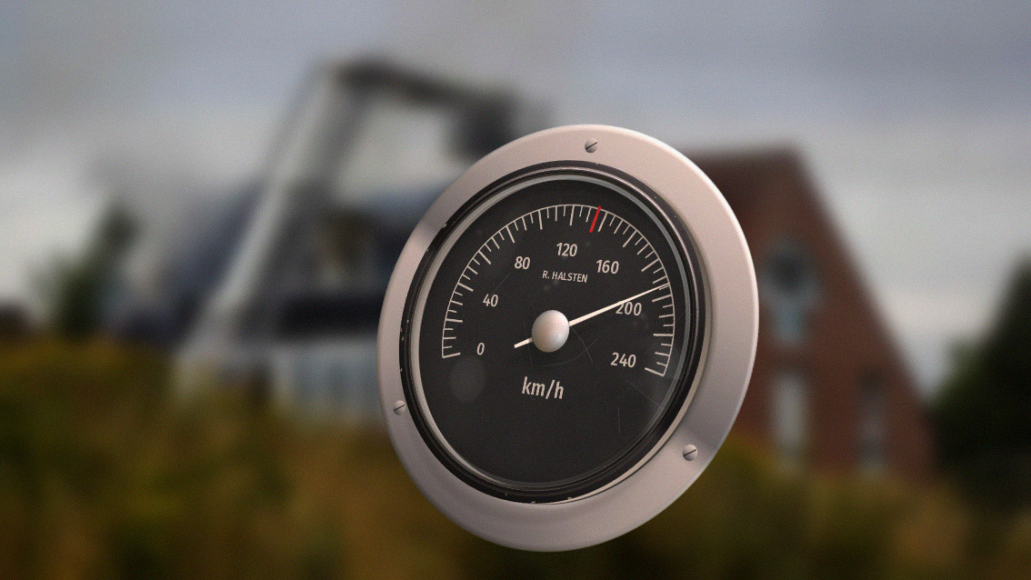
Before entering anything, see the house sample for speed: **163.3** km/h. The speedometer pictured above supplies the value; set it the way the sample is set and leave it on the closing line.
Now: **195** km/h
